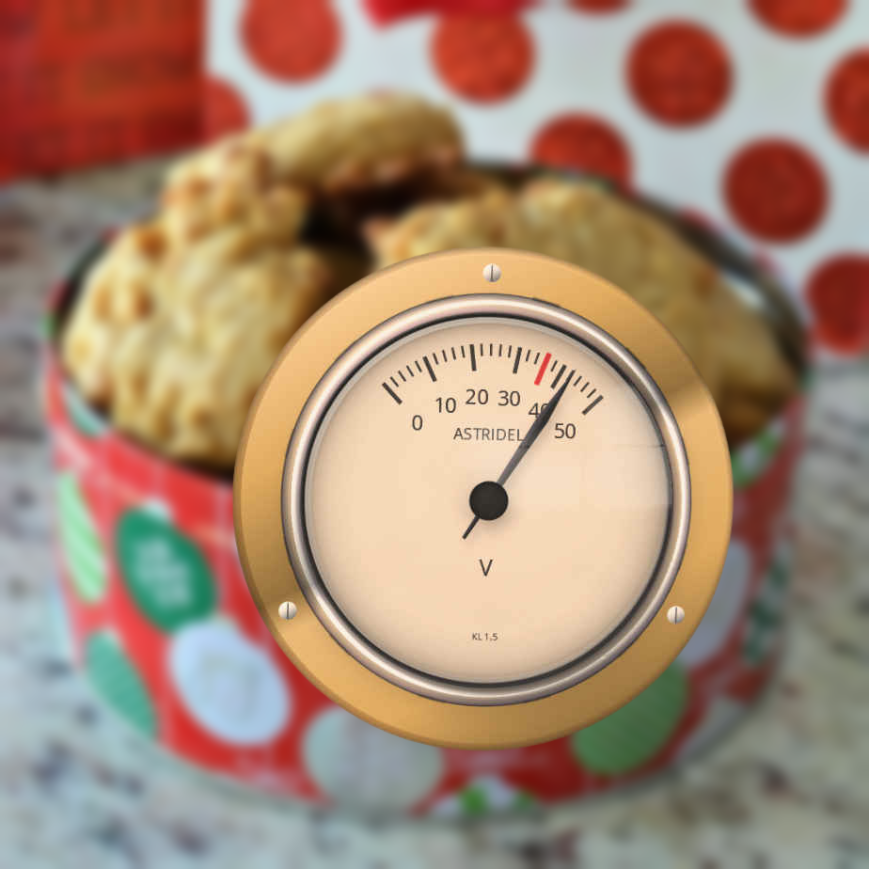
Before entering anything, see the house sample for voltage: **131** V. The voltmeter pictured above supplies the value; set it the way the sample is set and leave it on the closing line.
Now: **42** V
